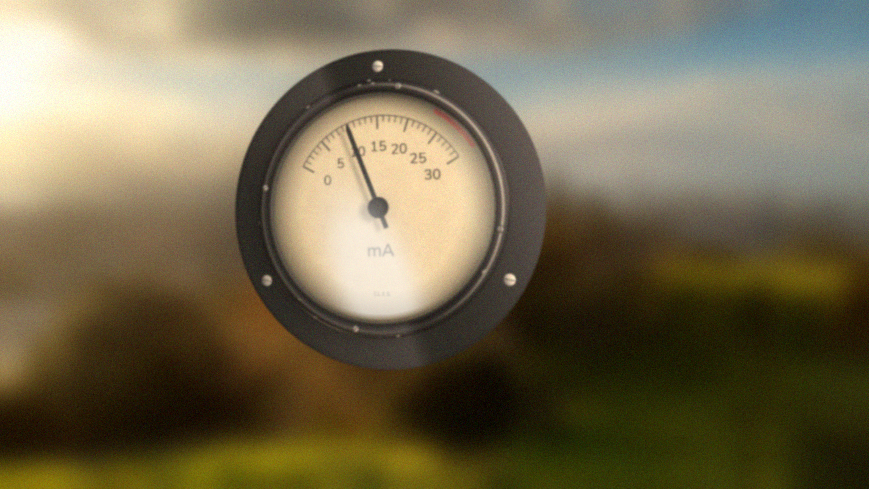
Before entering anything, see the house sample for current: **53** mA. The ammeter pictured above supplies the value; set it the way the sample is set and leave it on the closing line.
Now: **10** mA
